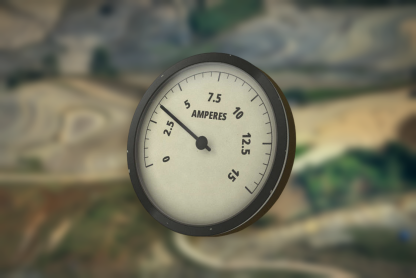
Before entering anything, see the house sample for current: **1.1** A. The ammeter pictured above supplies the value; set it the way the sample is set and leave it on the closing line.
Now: **3.5** A
